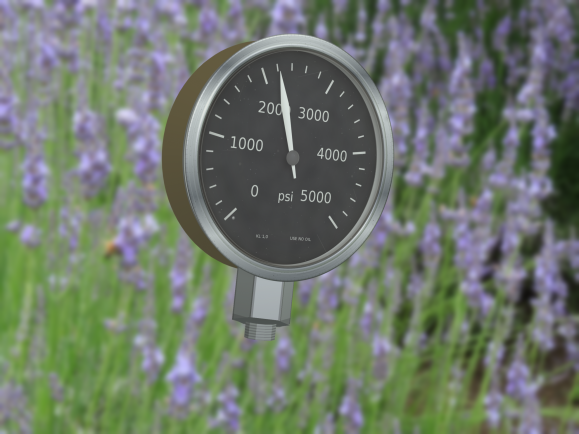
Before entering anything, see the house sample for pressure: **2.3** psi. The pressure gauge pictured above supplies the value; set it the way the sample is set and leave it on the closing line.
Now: **2200** psi
